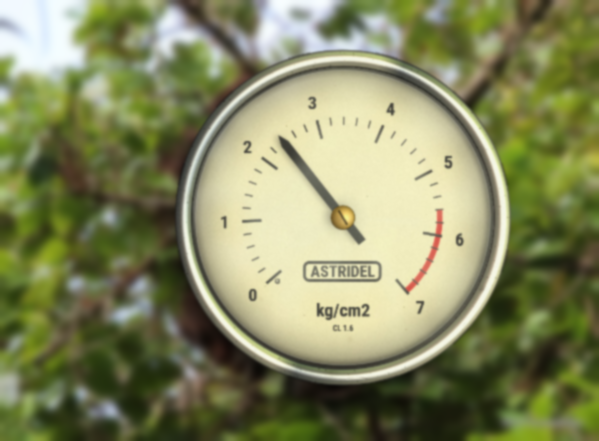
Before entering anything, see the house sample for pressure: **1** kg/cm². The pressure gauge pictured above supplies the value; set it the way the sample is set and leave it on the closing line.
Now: **2.4** kg/cm²
